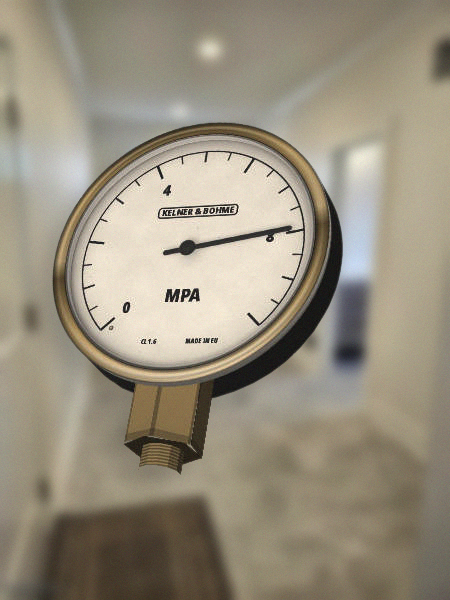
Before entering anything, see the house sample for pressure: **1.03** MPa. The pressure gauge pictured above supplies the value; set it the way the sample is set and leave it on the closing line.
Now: **8** MPa
